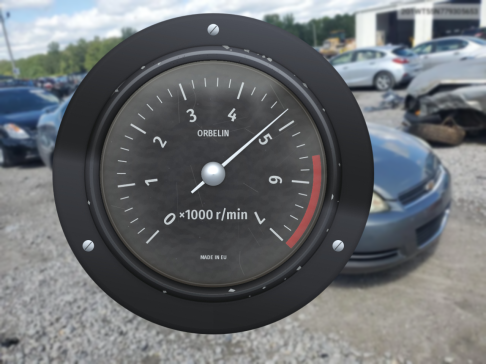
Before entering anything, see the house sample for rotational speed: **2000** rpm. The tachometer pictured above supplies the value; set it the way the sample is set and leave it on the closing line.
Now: **4800** rpm
